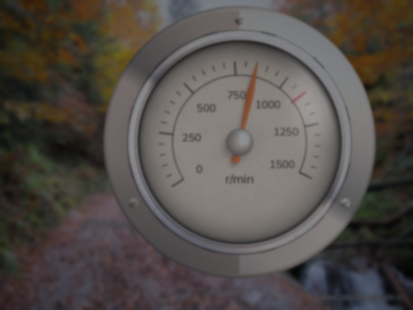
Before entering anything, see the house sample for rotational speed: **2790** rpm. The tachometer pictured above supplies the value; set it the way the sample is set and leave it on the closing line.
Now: **850** rpm
